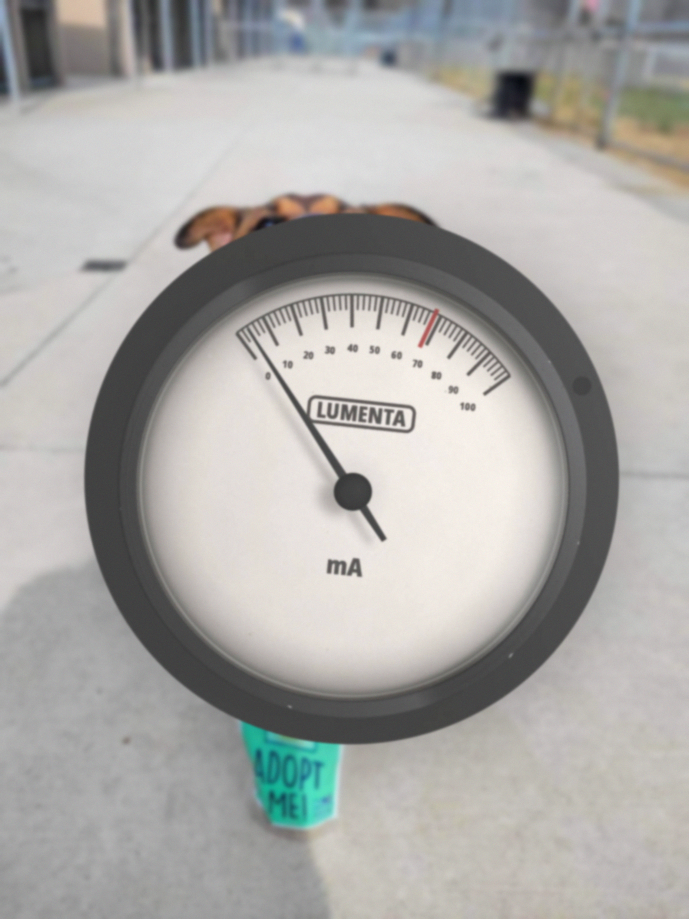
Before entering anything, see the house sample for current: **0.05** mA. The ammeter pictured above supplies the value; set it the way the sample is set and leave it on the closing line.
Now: **4** mA
